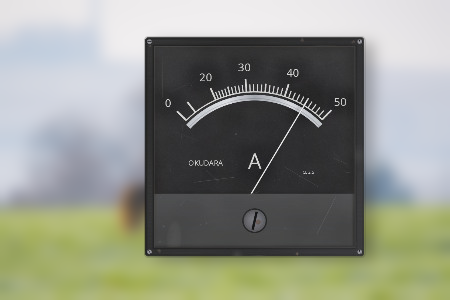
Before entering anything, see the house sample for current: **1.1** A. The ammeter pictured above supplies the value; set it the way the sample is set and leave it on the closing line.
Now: **45** A
